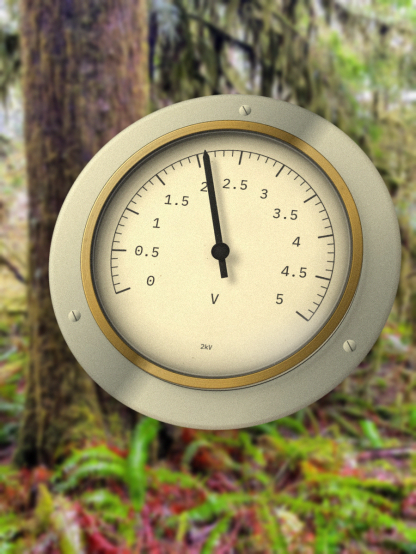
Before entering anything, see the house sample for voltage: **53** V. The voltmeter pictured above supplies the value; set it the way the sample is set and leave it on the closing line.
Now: **2.1** V
